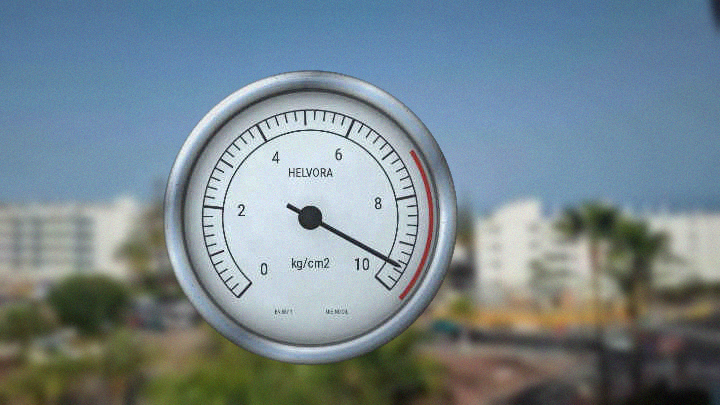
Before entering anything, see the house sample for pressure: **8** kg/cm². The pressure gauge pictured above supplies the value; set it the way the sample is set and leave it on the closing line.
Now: **9.5** kg/cm²
